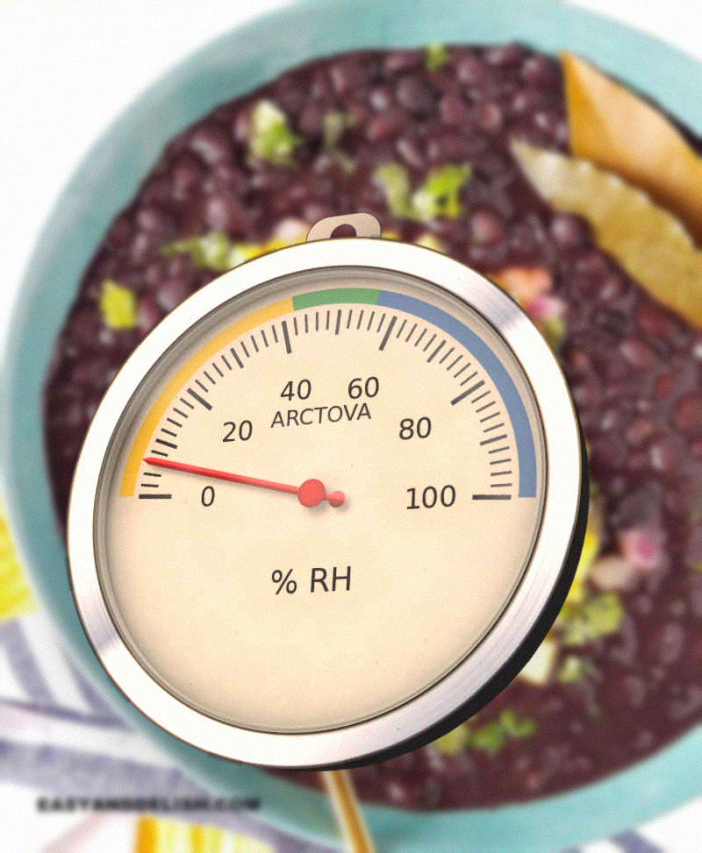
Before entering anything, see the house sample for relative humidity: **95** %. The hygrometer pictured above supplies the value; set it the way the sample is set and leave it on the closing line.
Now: **6** %
